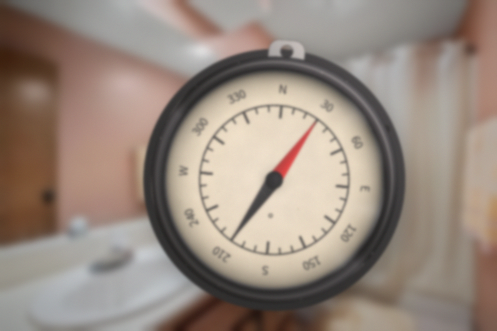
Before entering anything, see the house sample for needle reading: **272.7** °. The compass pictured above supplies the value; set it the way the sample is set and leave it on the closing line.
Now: **30** °
